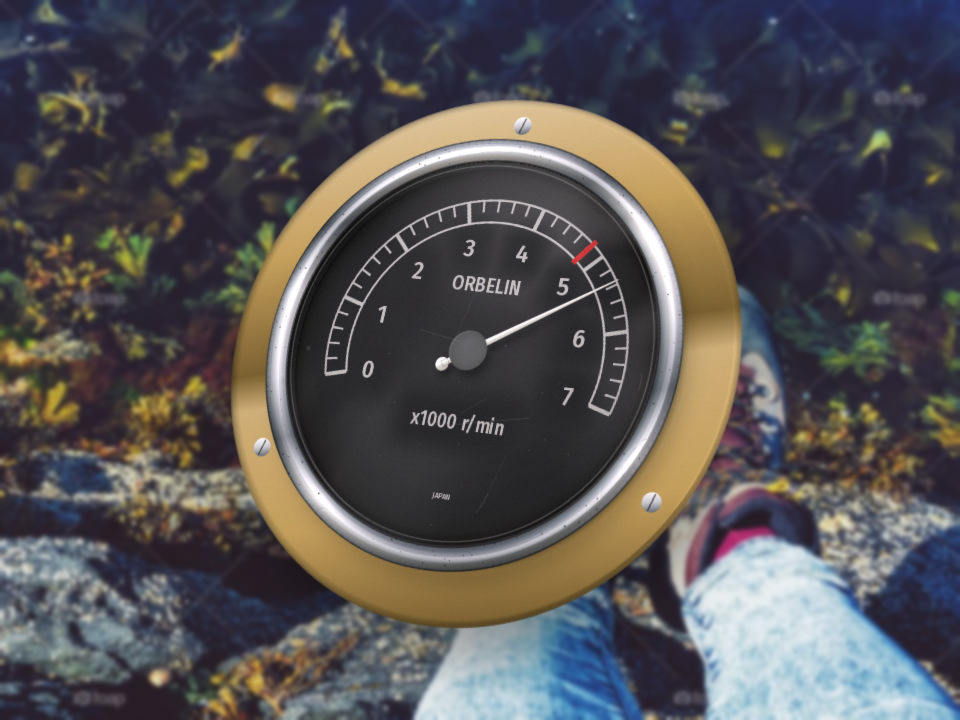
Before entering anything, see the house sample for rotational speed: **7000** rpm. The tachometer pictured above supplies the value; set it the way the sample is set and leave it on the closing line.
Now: **5400** rpm
